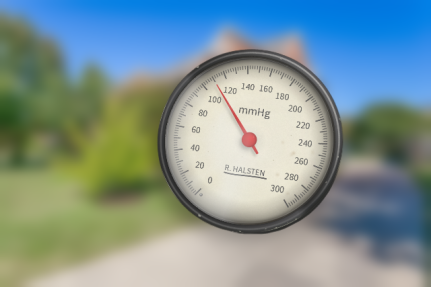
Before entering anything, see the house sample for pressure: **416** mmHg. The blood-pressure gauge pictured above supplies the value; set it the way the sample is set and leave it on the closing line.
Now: **110** mmHg
